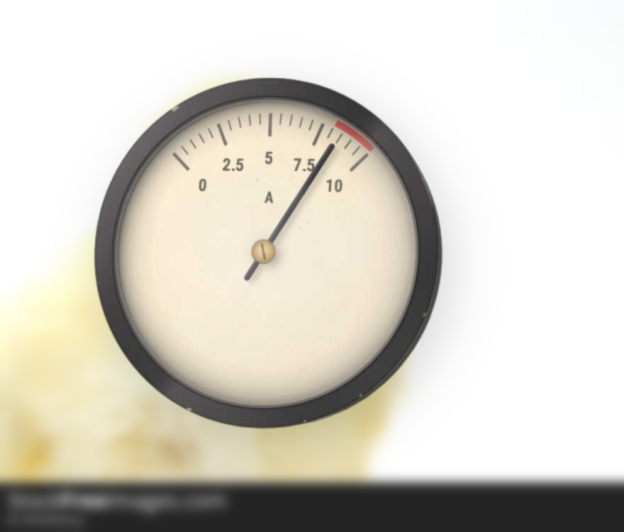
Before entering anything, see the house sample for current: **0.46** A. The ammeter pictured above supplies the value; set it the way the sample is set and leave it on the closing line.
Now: **8.5** A
